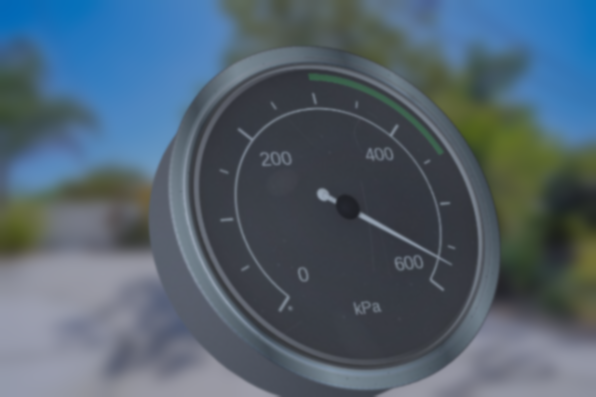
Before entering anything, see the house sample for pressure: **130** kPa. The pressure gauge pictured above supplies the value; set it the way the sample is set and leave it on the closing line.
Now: **575** kPa
